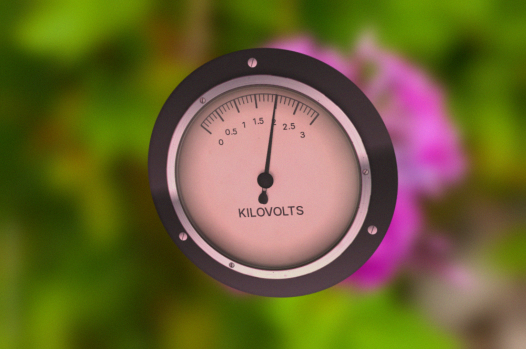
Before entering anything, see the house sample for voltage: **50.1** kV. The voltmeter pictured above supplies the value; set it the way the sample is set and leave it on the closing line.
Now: **2** kV
